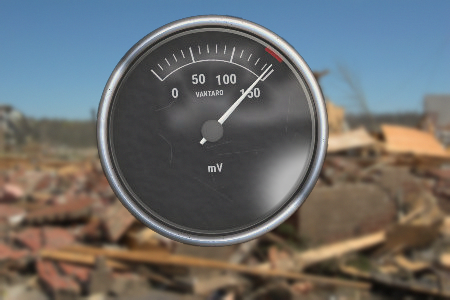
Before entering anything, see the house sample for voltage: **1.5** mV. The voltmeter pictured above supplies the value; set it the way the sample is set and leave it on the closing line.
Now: **145** mV
